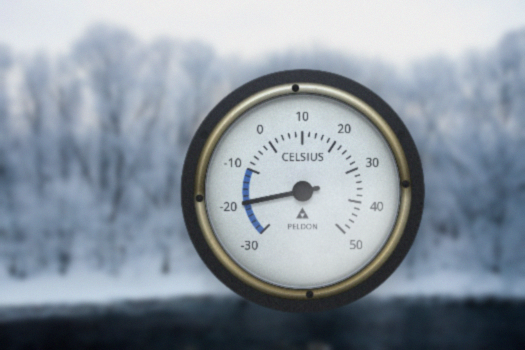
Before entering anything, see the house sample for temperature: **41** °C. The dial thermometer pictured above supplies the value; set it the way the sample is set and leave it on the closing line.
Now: **-20** °C
